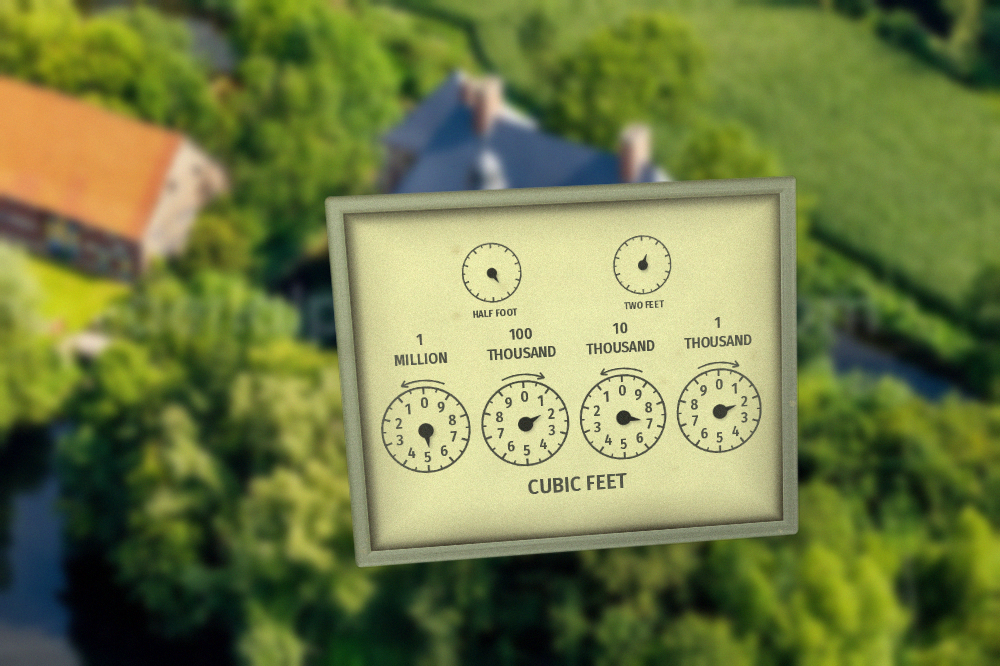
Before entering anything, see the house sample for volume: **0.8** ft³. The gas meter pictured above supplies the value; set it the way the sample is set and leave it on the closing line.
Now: **517200** ft³
